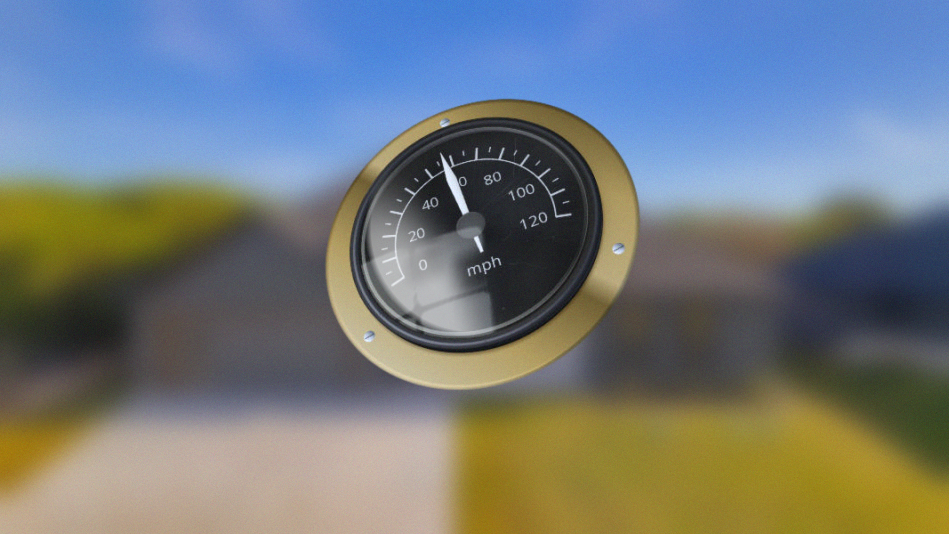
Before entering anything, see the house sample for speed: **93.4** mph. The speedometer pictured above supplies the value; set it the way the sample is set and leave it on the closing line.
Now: **57.5** mph
